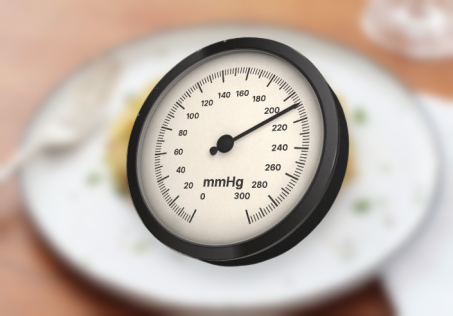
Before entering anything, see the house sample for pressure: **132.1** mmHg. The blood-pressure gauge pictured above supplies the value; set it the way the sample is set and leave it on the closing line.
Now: **210** mmHg
